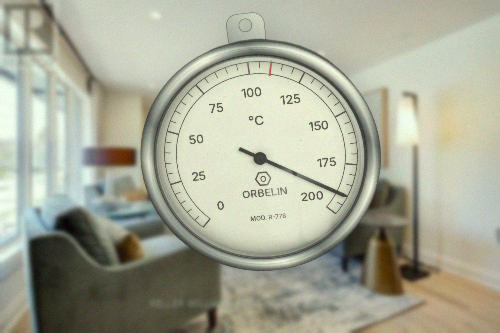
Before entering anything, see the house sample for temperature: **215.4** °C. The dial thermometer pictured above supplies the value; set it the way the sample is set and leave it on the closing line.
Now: **190** °C
